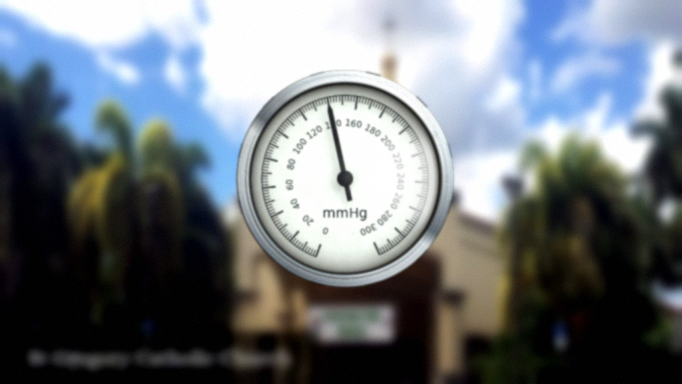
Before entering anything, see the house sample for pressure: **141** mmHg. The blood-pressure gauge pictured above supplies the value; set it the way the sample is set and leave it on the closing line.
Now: **140** mmHg
